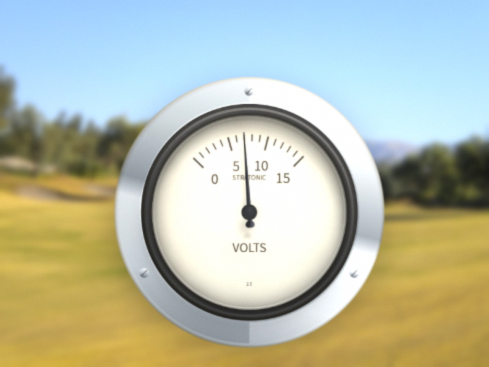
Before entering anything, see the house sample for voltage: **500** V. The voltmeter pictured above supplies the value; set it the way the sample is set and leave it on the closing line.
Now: **7** V
